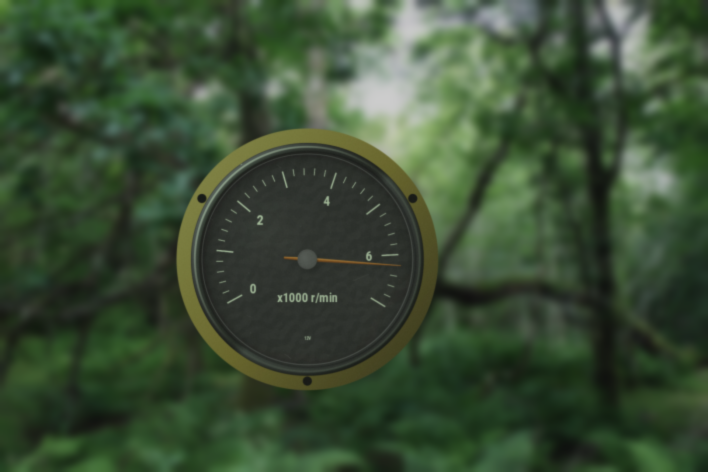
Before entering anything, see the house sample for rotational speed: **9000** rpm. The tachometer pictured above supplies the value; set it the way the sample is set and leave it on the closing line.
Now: **6200** rpm
